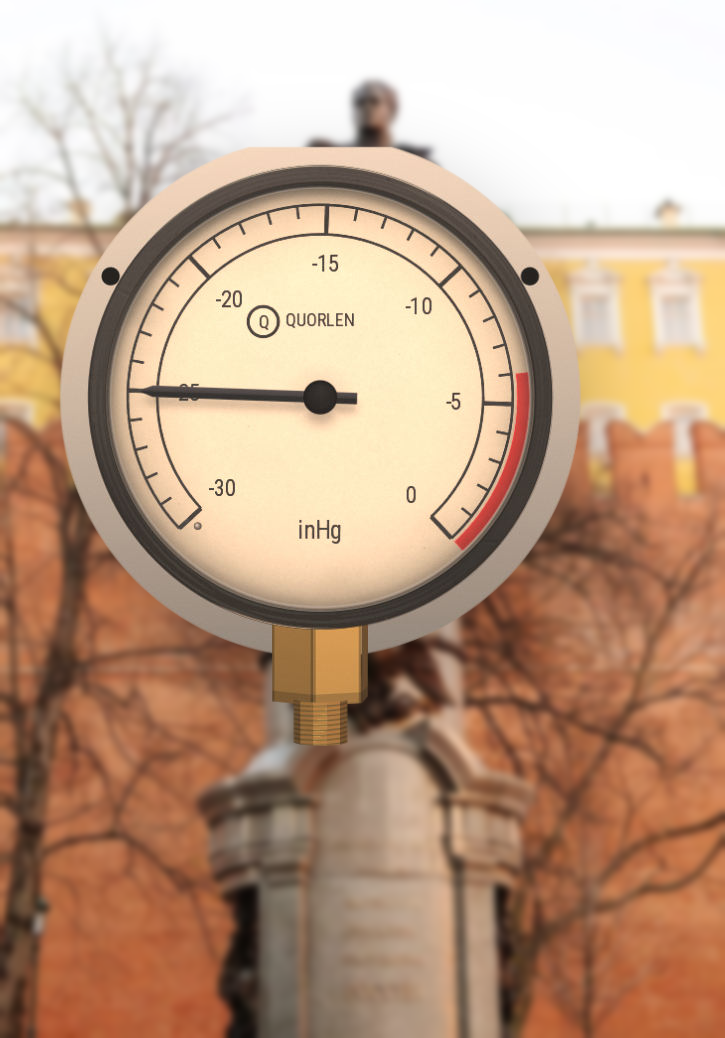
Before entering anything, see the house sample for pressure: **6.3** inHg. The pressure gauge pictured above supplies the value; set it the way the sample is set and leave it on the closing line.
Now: **-25** inHg
